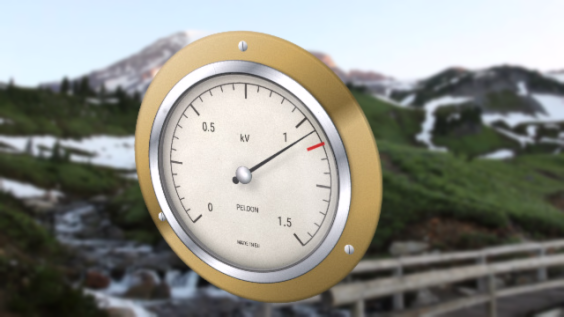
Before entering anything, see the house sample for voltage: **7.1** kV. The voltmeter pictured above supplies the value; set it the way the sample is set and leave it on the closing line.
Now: **1.05** kV
